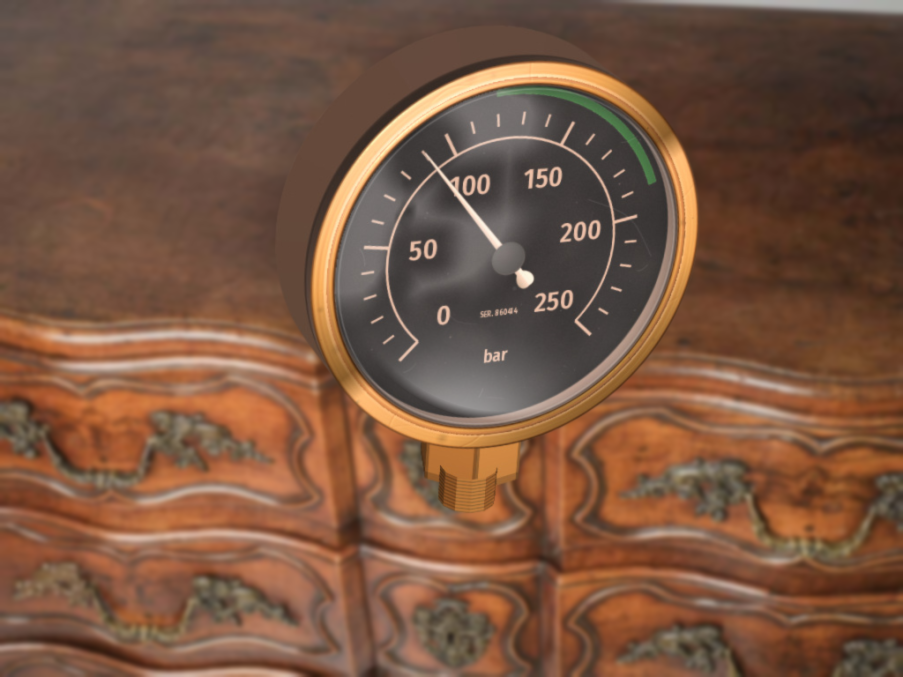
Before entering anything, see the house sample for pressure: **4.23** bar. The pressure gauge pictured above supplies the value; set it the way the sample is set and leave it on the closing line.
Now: **90** bar
